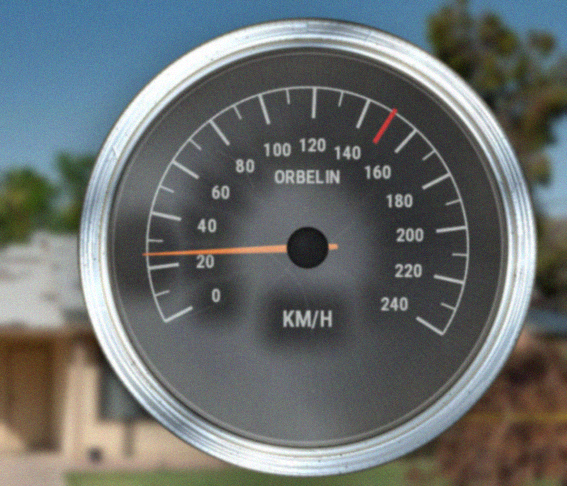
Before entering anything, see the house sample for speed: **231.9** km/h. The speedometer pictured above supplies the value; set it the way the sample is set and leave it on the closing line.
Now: **25** km/h
